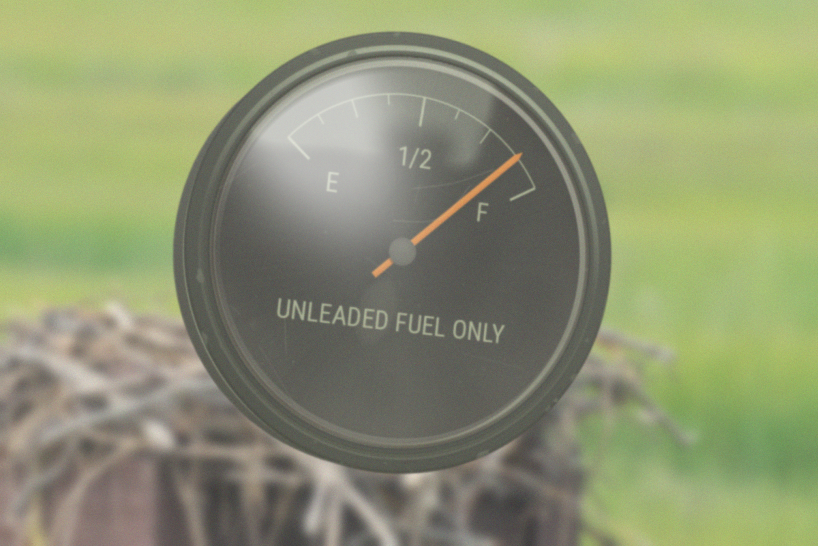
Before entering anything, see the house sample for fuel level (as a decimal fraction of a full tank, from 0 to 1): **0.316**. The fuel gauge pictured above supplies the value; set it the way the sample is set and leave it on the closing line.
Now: **0.875**
